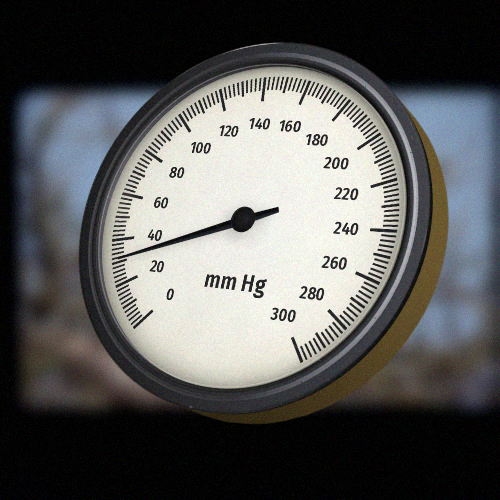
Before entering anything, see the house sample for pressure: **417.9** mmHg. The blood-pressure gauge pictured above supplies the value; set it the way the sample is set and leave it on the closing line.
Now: **30** mmHg
